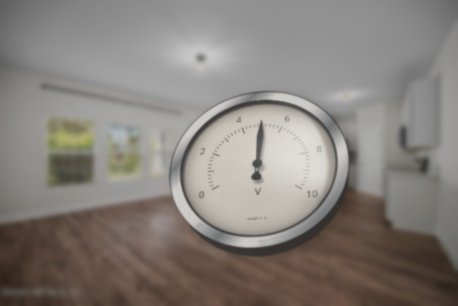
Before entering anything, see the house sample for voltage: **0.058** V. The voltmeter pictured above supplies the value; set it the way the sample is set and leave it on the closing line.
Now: **5** V
